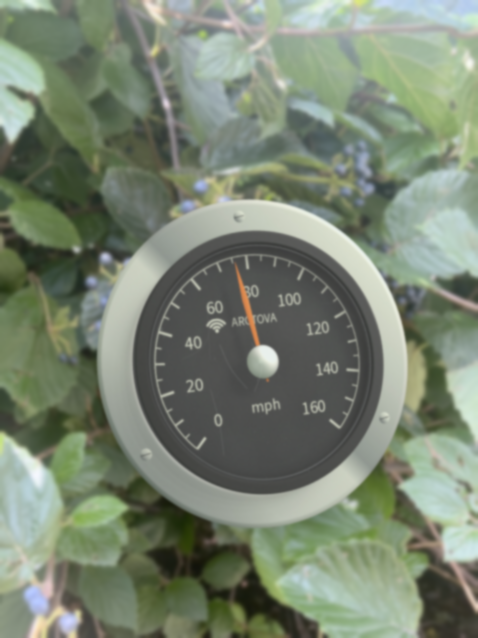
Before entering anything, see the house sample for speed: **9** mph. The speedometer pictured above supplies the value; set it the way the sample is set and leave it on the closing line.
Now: **75** mph
